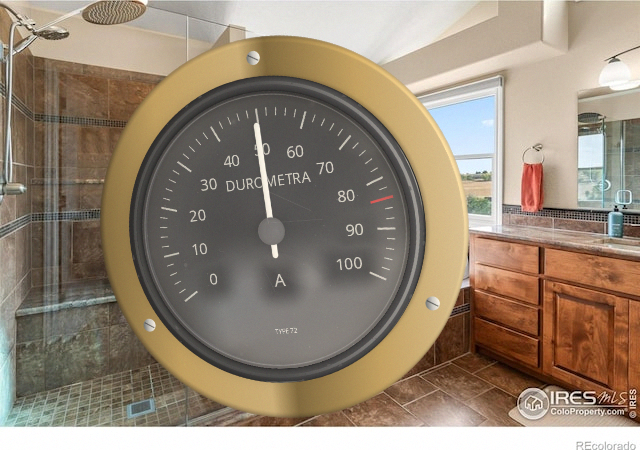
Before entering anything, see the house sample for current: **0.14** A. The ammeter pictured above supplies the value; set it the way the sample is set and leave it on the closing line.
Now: **50** A
